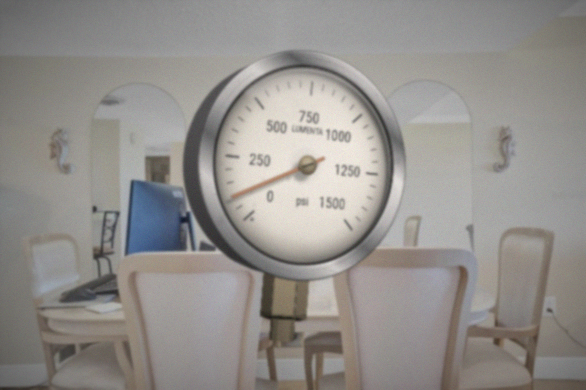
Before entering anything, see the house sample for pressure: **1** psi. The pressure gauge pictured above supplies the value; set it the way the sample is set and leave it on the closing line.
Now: **100** psi
